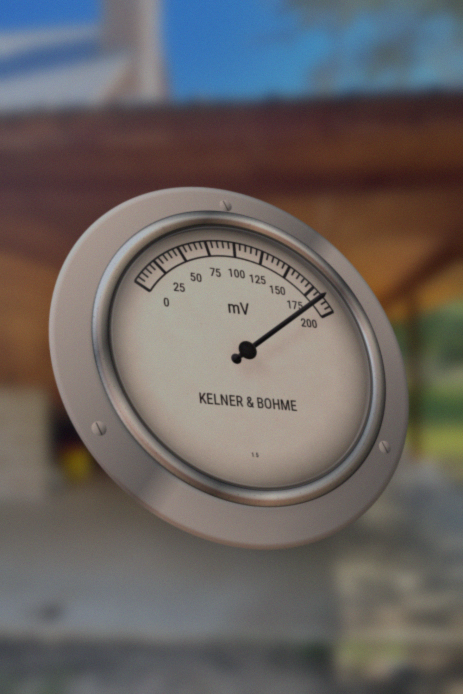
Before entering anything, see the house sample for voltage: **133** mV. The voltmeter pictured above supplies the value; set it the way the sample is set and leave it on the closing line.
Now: **185** mV
